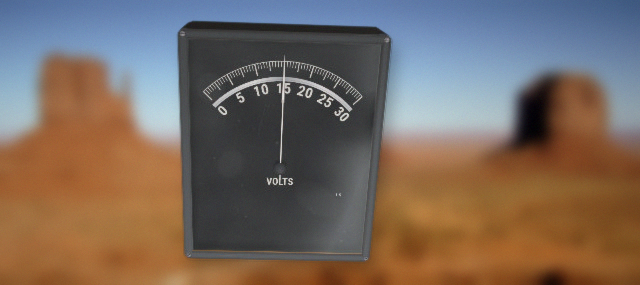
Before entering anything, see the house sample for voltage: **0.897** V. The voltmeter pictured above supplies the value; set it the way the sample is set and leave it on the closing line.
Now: **15** V
